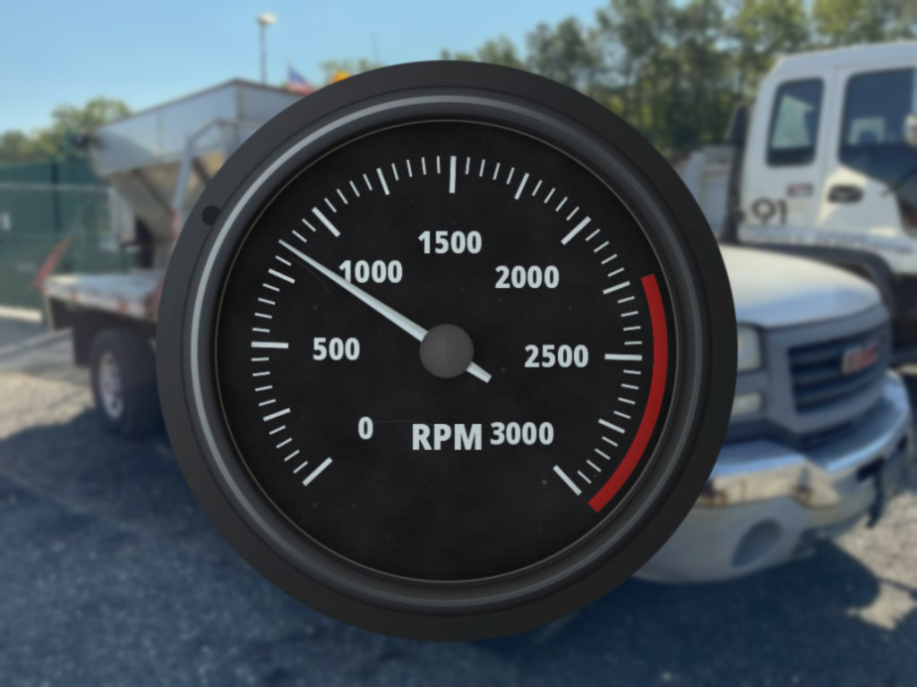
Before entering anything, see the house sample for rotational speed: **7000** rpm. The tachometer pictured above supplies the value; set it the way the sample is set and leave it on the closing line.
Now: **850** rpm
